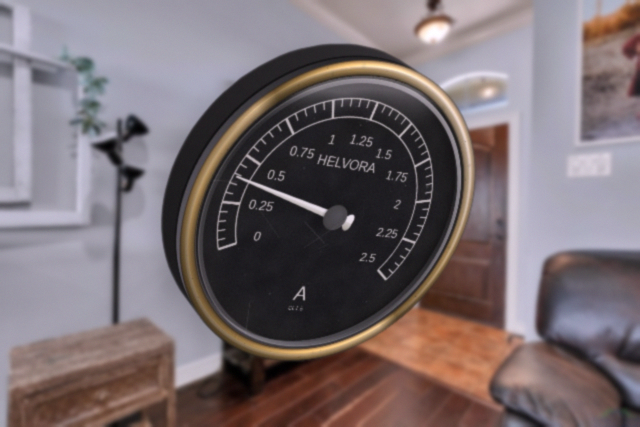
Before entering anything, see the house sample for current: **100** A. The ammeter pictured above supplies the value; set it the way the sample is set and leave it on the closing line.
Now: **0.4** A
